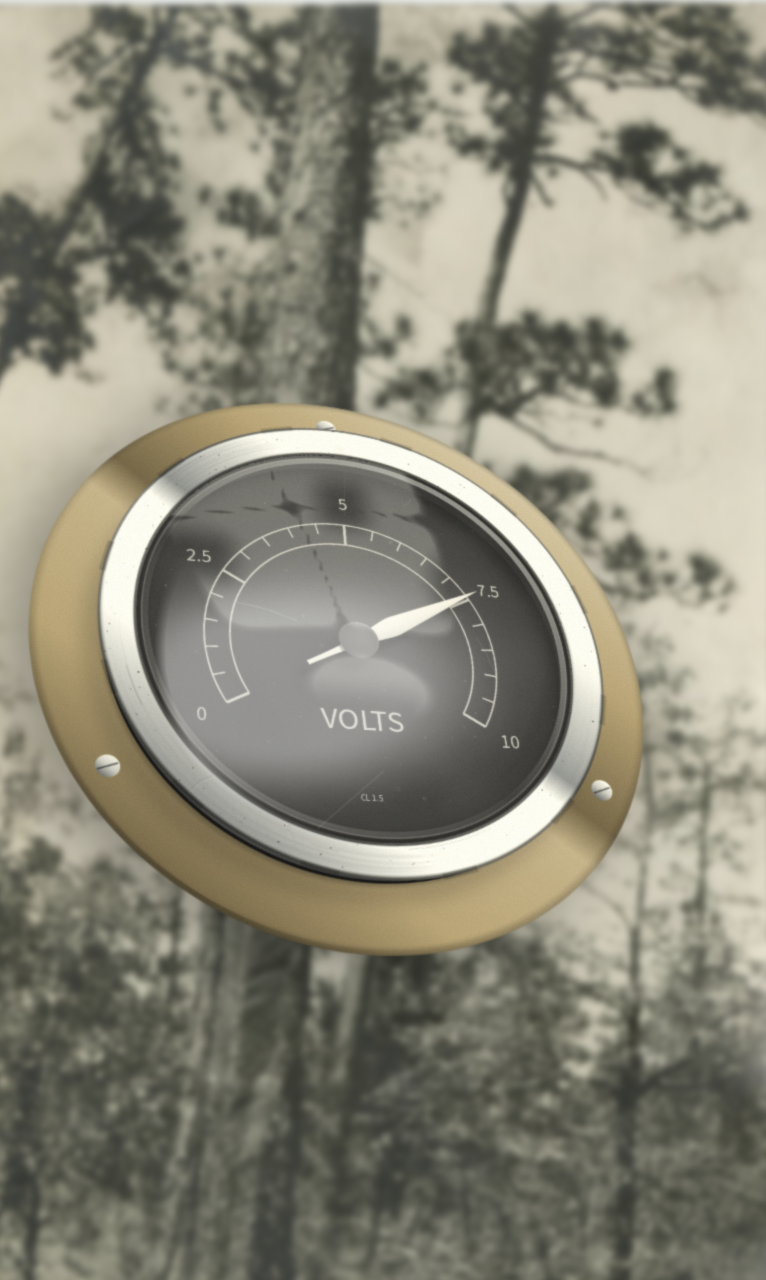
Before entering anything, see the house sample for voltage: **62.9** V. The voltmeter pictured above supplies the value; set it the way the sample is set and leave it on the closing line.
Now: **7.5** V
